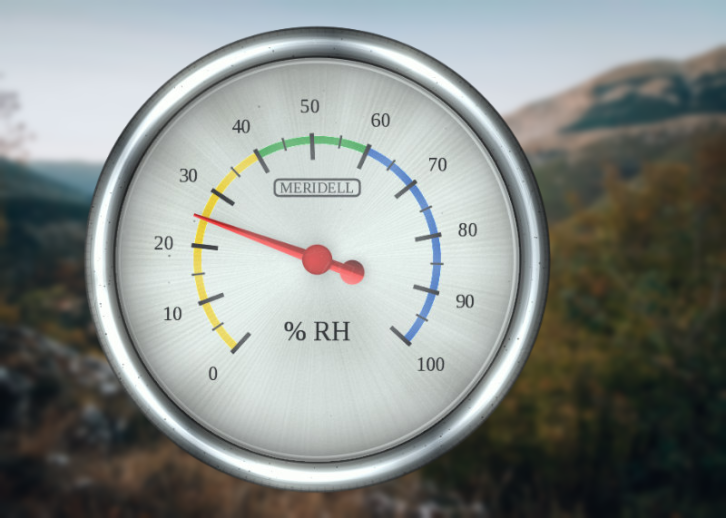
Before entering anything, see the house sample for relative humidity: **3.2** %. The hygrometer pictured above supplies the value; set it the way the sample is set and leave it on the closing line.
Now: **25** %
